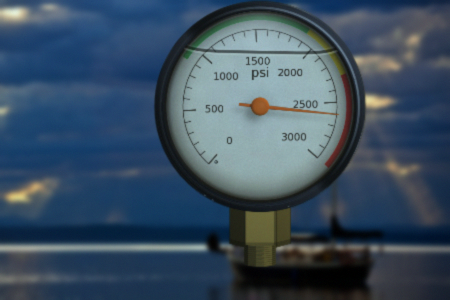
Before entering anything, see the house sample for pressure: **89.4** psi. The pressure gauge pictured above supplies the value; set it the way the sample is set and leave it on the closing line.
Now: **2600** psi
